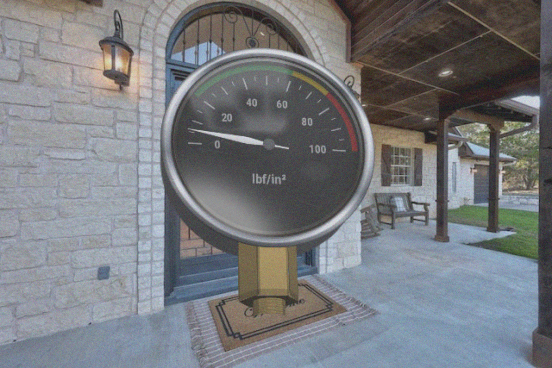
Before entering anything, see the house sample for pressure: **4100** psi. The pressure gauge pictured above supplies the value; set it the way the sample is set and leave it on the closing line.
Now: **5** psi
